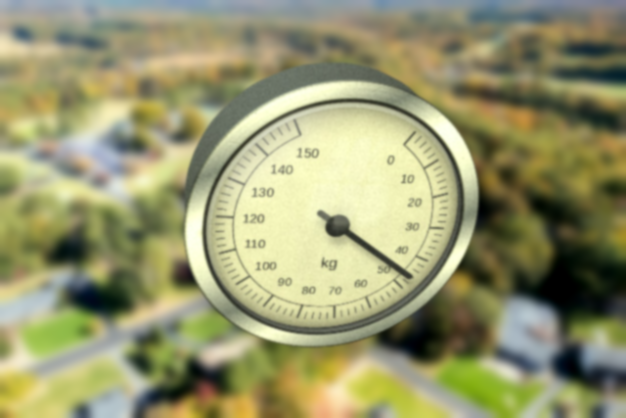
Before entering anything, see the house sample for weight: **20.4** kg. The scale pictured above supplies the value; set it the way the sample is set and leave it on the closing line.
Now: **46** kg
